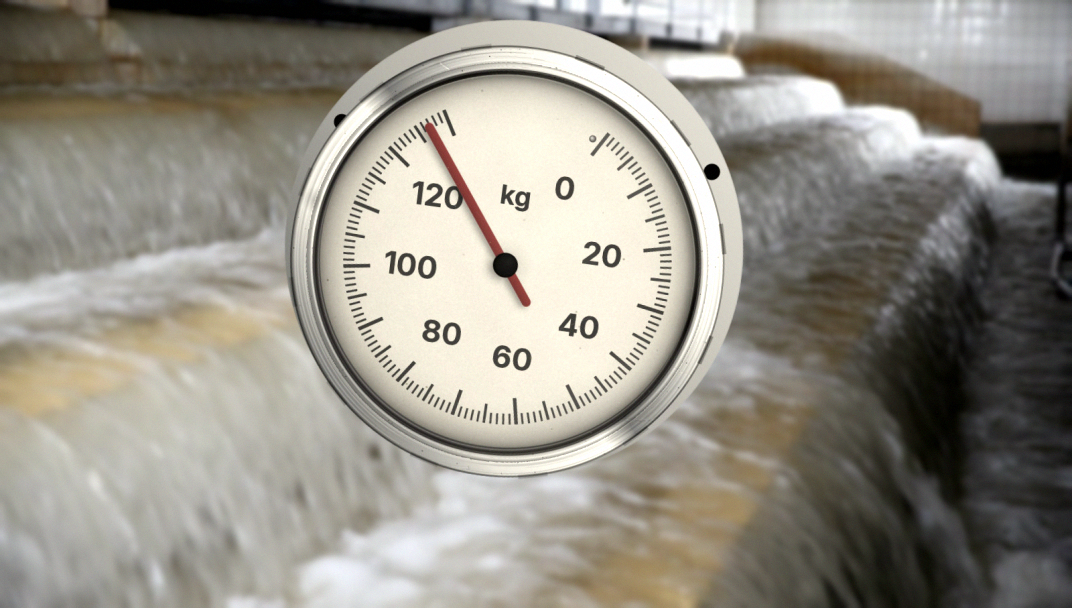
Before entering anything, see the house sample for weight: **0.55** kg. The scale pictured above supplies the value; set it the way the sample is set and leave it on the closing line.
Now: **127** kg
